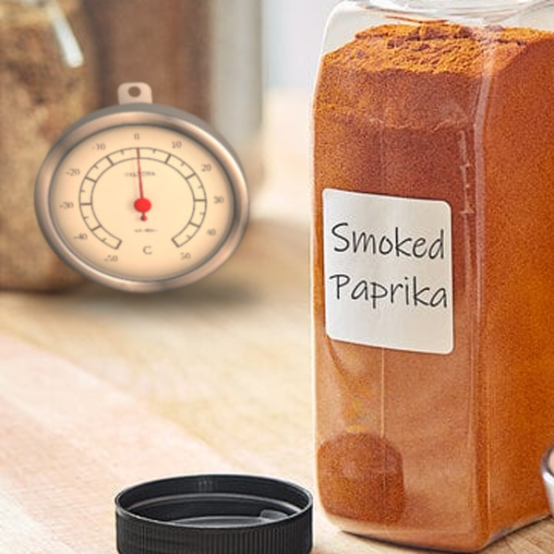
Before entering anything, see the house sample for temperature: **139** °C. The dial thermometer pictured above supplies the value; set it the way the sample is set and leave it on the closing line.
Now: **0** °C
